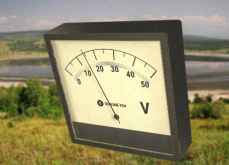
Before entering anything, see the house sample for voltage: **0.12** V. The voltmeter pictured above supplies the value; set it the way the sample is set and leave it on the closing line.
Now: **15** V
